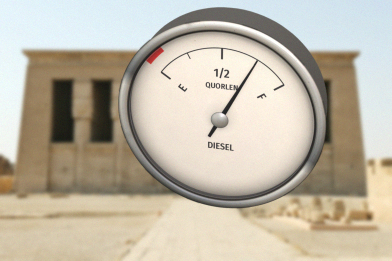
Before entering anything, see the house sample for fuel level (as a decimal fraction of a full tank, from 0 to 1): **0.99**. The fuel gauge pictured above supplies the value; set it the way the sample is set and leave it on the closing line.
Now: **0.75**
